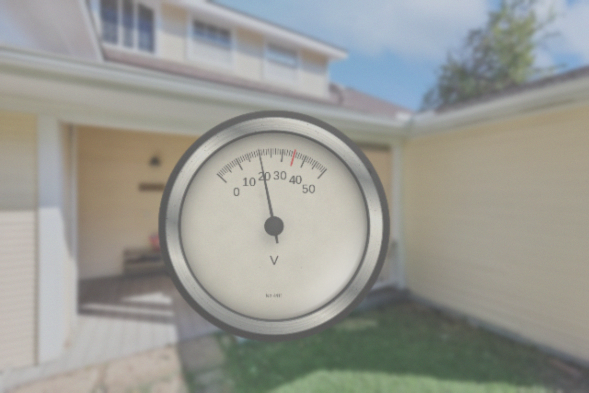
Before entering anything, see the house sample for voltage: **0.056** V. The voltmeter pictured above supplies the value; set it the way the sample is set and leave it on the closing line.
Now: **20** V
